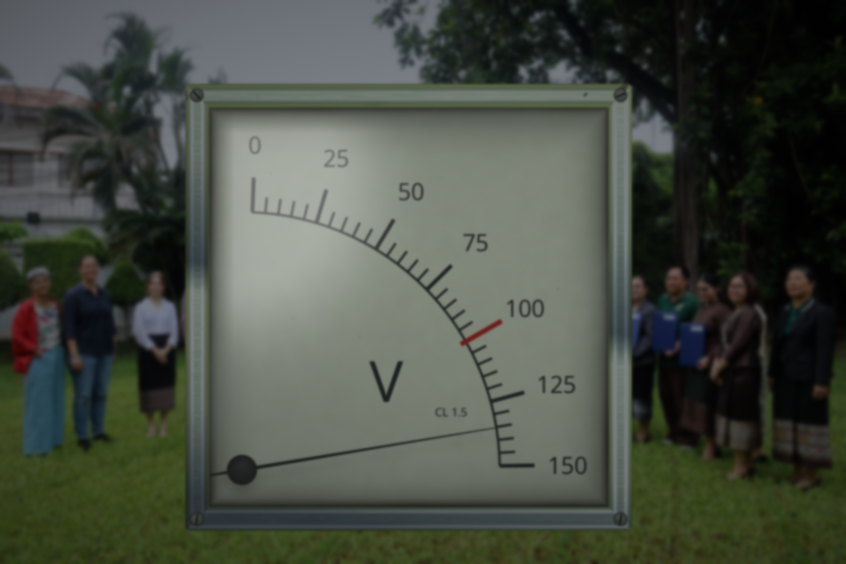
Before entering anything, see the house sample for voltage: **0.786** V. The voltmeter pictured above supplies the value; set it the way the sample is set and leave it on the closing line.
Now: **135** V
